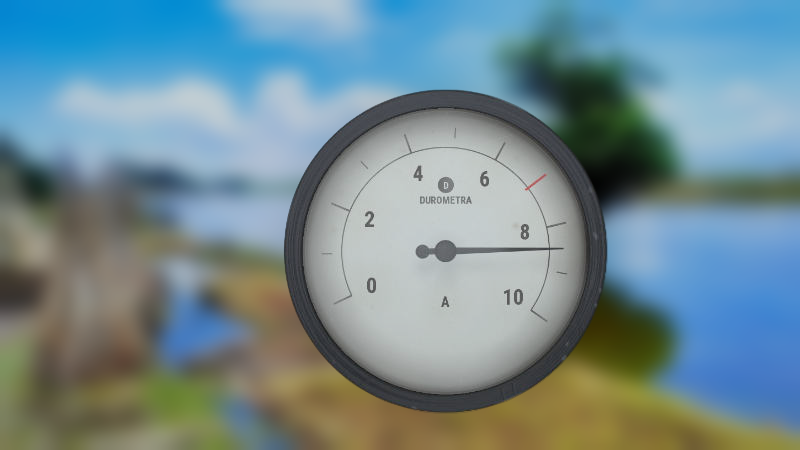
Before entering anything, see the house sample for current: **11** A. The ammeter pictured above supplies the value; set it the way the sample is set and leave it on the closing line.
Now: **8.5** A
